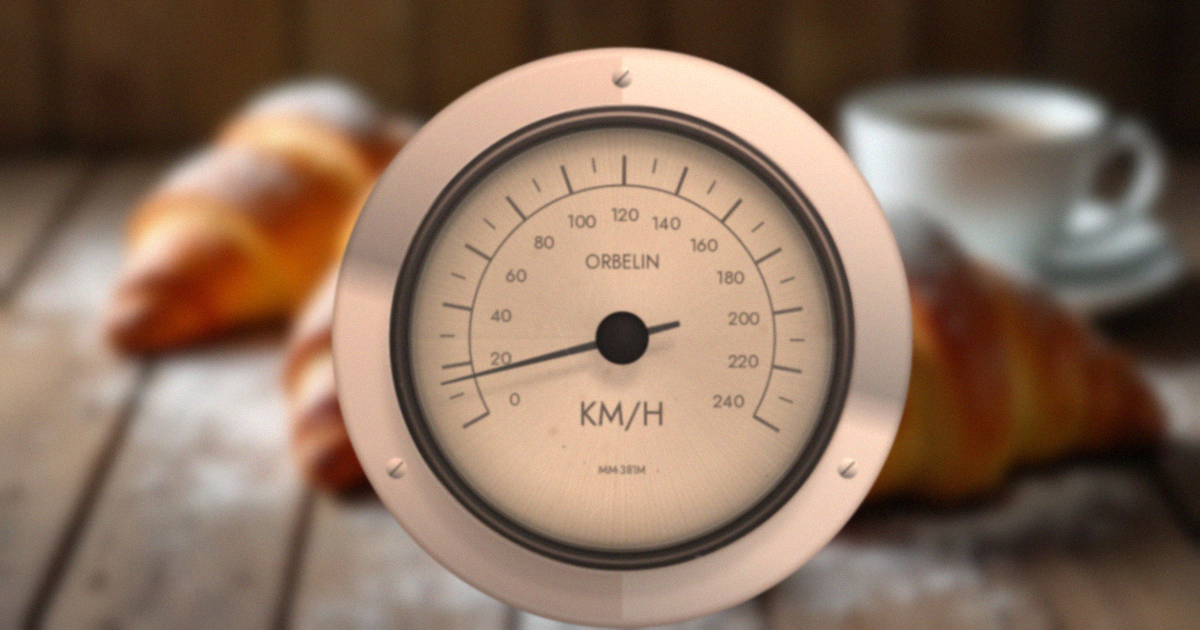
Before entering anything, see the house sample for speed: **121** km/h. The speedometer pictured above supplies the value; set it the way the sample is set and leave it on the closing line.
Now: **15** km/h
